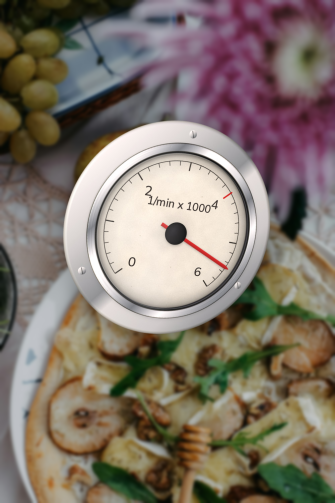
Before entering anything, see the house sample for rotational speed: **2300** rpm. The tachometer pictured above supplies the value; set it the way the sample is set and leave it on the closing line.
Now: **5500** rpm
